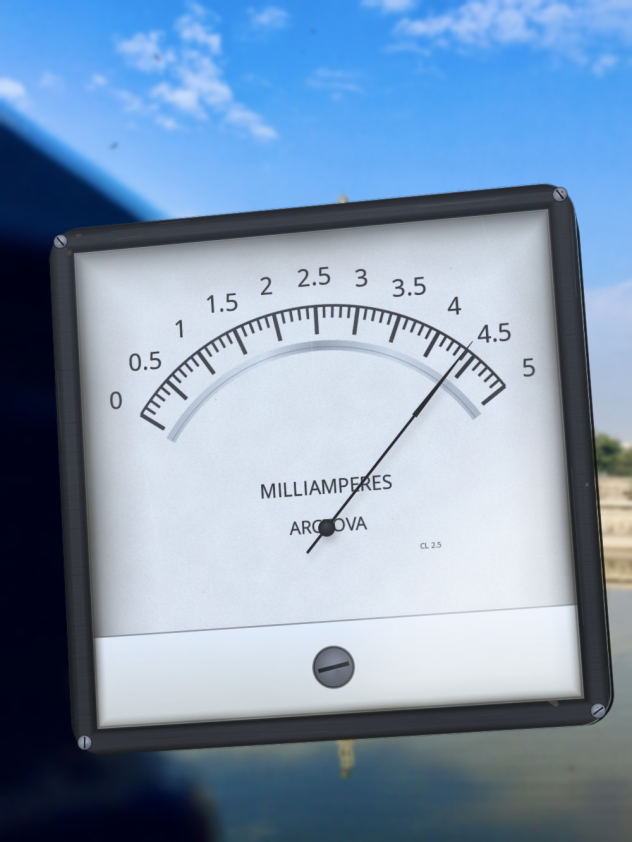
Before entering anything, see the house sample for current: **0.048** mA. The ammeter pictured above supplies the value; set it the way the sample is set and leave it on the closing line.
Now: **4.4** mA
